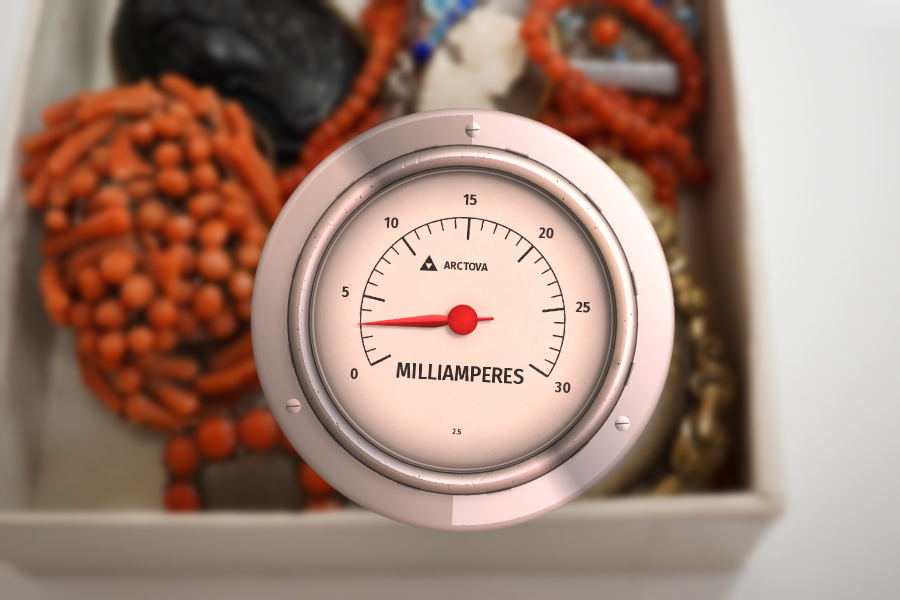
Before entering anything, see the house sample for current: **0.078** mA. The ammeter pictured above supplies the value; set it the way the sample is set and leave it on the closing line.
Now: **3** mA
